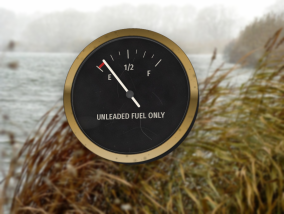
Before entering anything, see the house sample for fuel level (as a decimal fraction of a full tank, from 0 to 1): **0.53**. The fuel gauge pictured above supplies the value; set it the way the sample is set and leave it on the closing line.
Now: **0.125**
